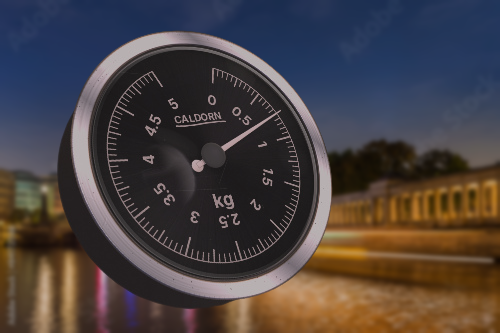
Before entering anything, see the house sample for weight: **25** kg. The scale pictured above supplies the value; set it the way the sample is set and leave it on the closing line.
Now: **0.75** kg
